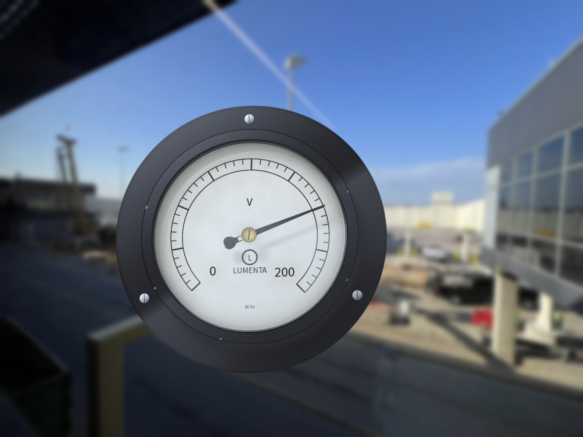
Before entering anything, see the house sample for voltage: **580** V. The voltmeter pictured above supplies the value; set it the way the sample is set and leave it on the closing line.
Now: **150** V
